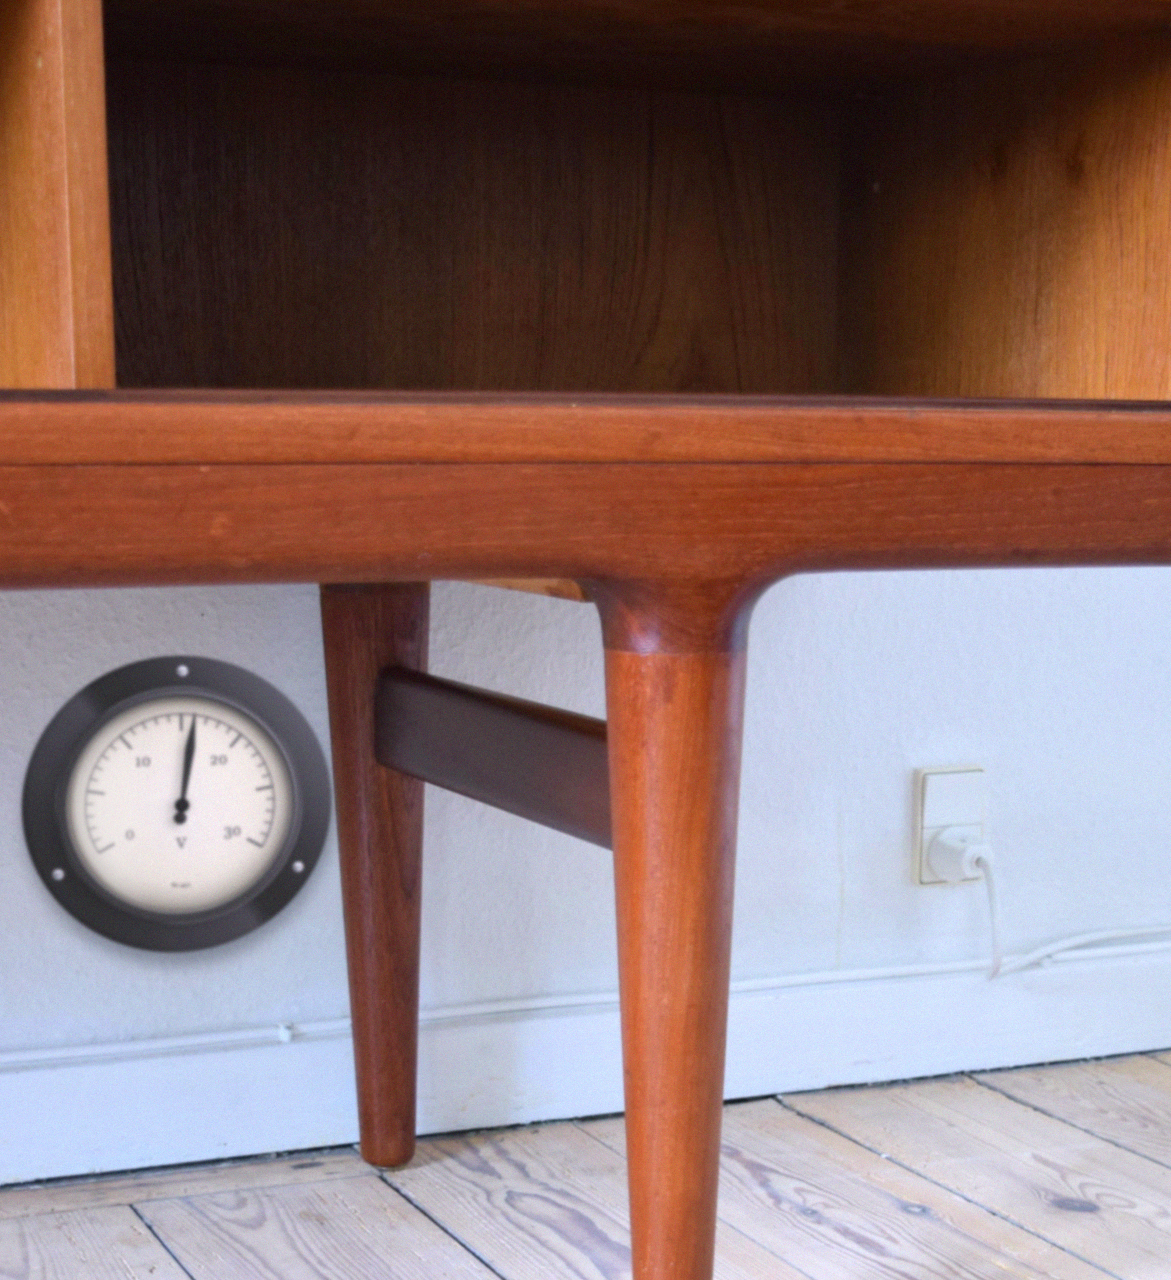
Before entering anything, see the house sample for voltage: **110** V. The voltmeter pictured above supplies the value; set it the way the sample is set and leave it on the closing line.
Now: **16** V
